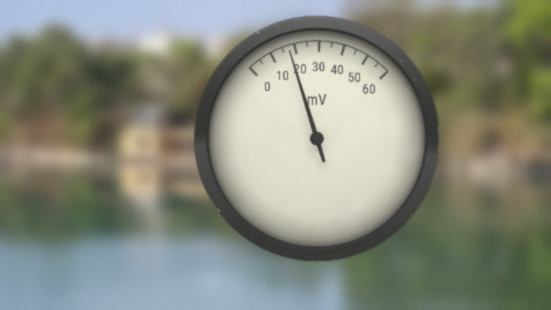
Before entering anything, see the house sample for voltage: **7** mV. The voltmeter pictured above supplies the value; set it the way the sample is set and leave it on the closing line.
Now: **17.5** mV
